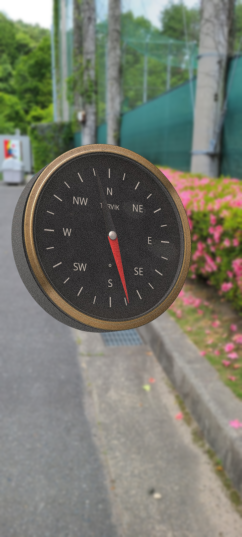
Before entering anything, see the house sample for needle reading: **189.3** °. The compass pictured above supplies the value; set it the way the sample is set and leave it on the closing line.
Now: **165** °
